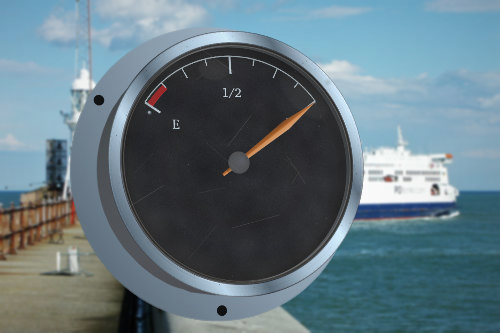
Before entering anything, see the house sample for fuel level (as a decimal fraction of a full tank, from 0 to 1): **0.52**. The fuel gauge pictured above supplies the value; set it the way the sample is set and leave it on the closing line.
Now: **1**
